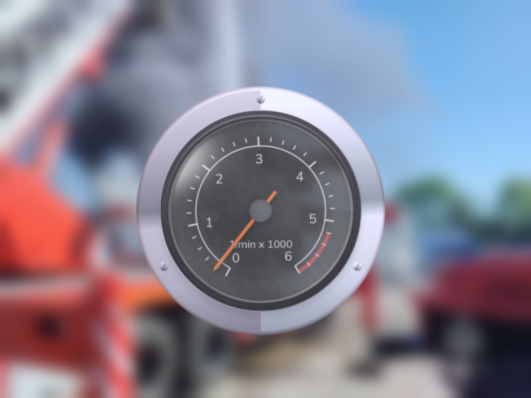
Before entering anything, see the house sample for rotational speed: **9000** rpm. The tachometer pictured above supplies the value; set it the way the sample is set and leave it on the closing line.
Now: **200** rpm
